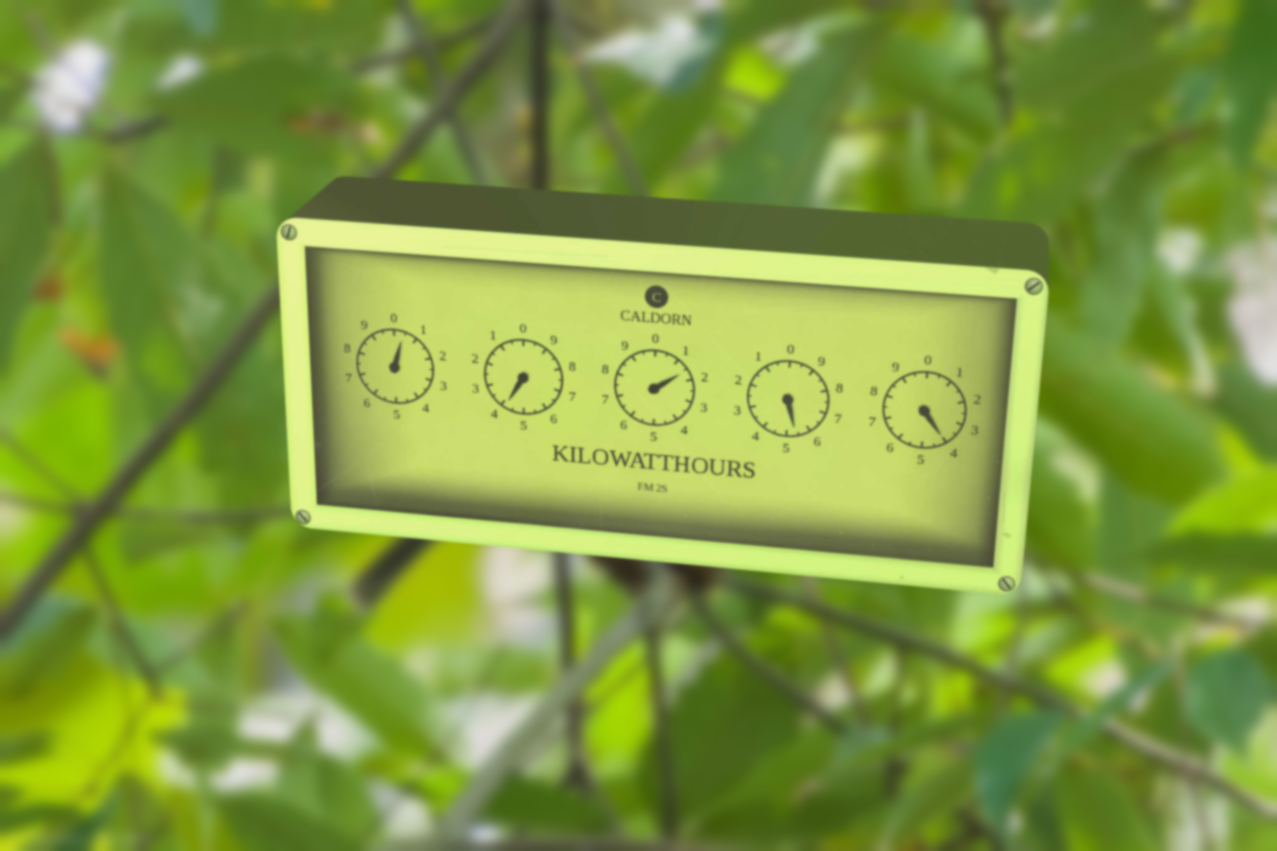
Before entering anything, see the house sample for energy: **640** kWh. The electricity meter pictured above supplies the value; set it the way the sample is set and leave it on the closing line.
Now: **4154** kWh
